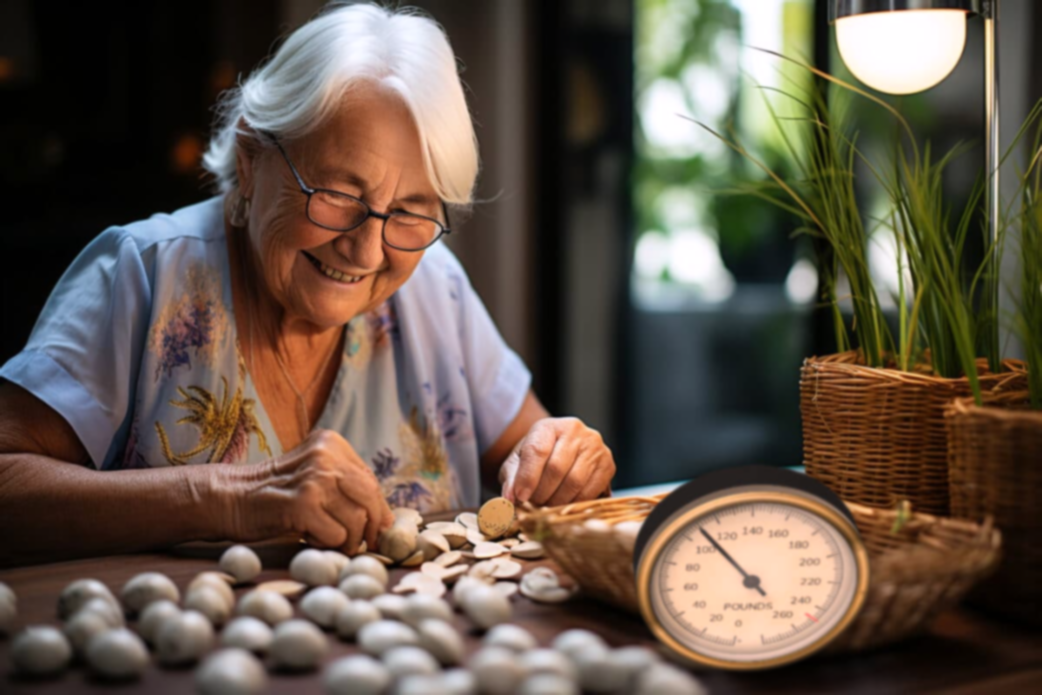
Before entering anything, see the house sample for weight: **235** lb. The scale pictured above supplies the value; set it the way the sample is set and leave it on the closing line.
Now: **110** lb
